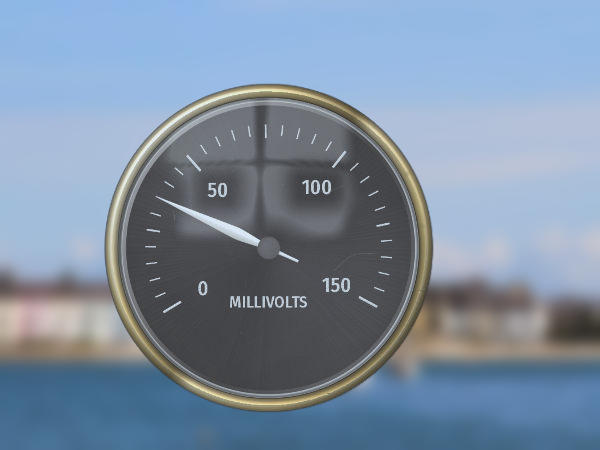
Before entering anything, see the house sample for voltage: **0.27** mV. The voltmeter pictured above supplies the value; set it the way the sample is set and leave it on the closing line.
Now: **35** mV
